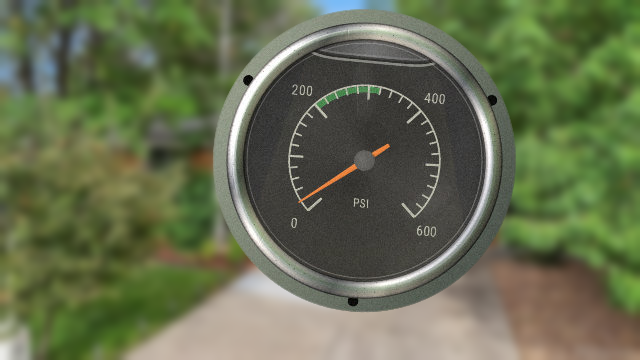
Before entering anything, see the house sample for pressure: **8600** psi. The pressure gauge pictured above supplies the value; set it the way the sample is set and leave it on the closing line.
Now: **20** psi
